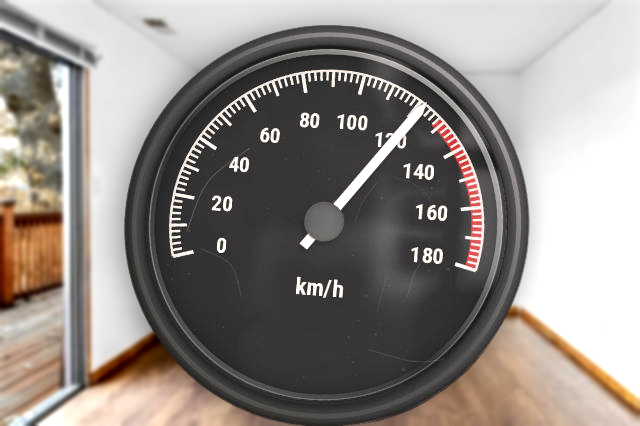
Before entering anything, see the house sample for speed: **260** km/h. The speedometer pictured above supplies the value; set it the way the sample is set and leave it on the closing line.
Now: **122** km/h
